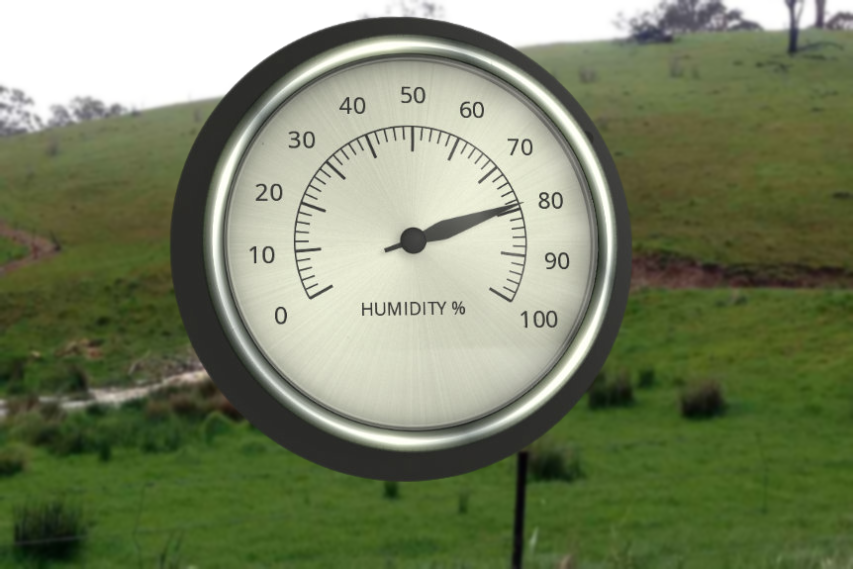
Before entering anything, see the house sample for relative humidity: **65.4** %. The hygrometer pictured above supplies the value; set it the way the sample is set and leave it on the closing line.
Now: **79** %
